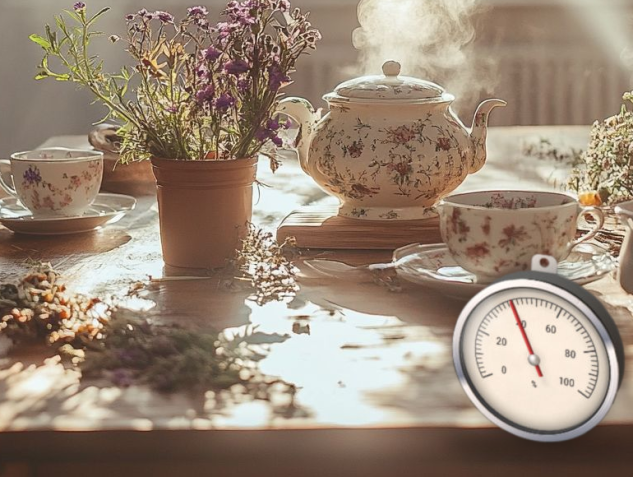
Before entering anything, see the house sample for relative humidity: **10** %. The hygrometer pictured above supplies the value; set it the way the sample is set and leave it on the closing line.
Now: **40** %
